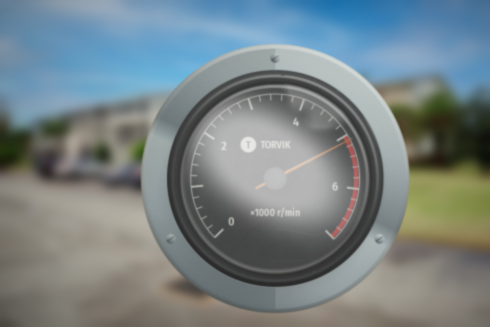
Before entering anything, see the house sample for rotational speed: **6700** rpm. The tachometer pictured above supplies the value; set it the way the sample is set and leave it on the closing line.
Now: **5100** rpm
